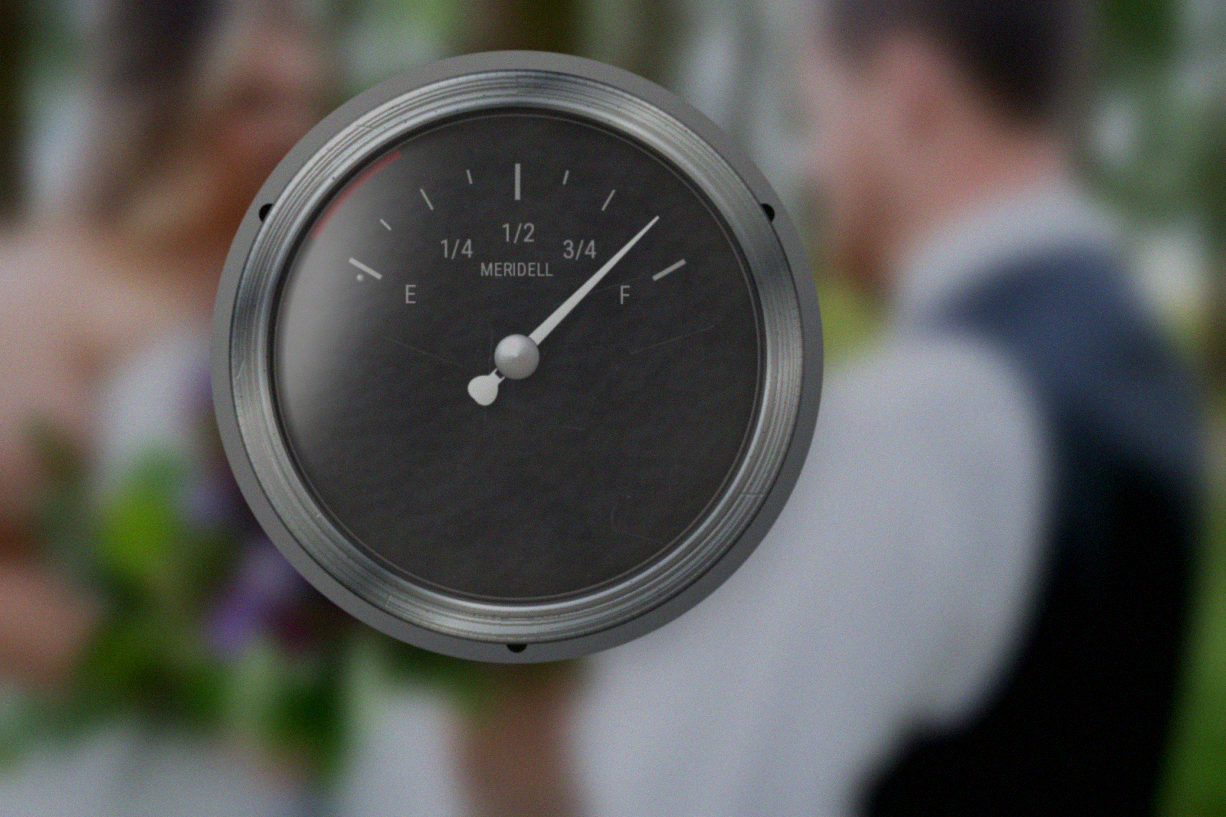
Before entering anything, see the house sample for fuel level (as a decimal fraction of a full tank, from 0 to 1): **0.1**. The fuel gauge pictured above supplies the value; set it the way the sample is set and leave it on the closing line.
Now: **0.875**
